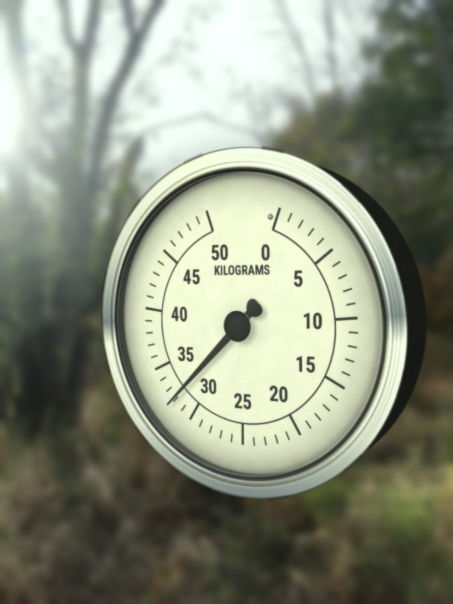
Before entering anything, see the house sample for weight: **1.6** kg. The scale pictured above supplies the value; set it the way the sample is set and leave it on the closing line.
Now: **32** kg
